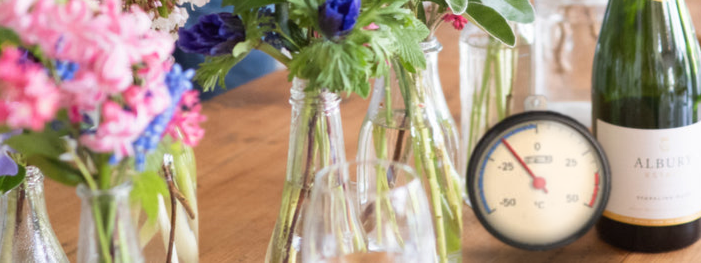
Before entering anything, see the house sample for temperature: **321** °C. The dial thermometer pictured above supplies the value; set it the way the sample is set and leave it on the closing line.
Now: **-15** °C
